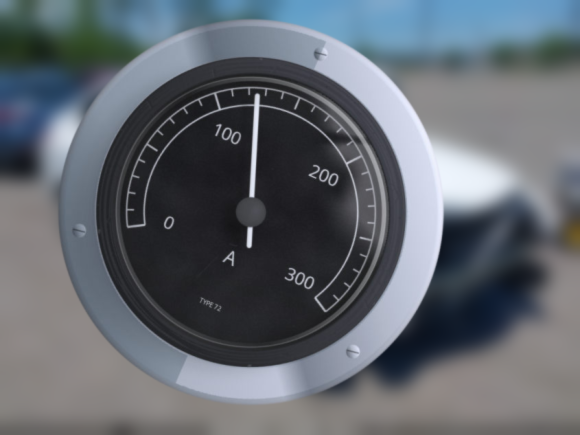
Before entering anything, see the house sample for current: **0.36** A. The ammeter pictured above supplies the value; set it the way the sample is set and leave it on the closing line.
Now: **125** A
